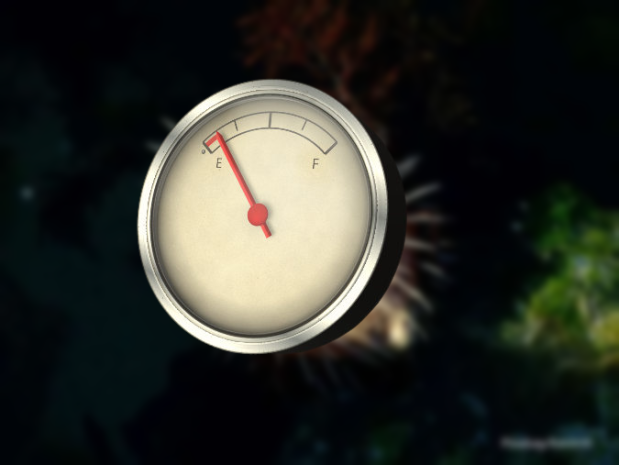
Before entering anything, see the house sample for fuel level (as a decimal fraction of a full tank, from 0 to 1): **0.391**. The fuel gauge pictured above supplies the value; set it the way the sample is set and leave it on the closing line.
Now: **0.125**
